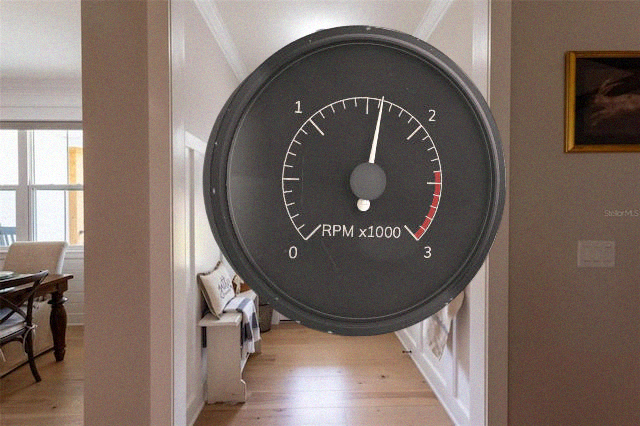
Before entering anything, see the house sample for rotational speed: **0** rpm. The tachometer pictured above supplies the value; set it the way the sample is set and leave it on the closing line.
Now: **1600** rpm
